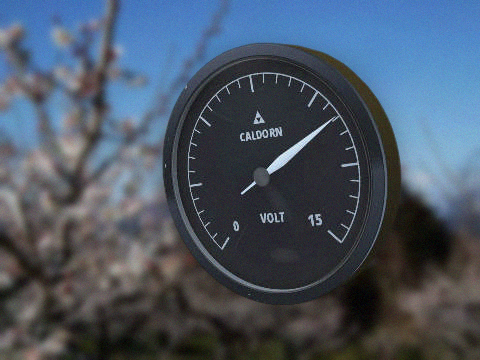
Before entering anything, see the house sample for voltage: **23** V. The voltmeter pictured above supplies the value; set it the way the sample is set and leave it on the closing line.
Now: **11** V
